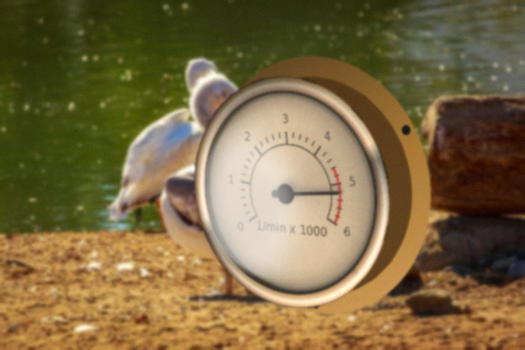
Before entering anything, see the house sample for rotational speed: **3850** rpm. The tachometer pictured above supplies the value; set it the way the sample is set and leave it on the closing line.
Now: **5200** rpm
